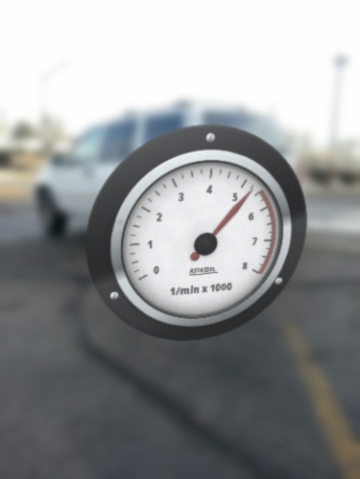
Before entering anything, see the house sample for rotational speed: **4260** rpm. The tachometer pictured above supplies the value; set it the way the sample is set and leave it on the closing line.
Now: **5250** rpm
